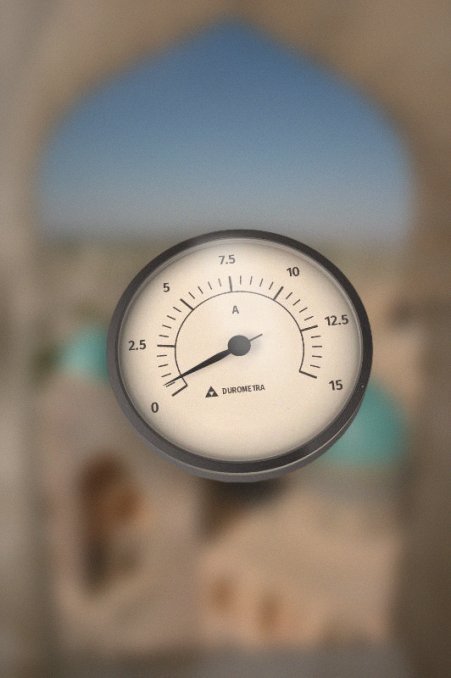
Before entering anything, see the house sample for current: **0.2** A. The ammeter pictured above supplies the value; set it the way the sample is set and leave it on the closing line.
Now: **0.5** A
